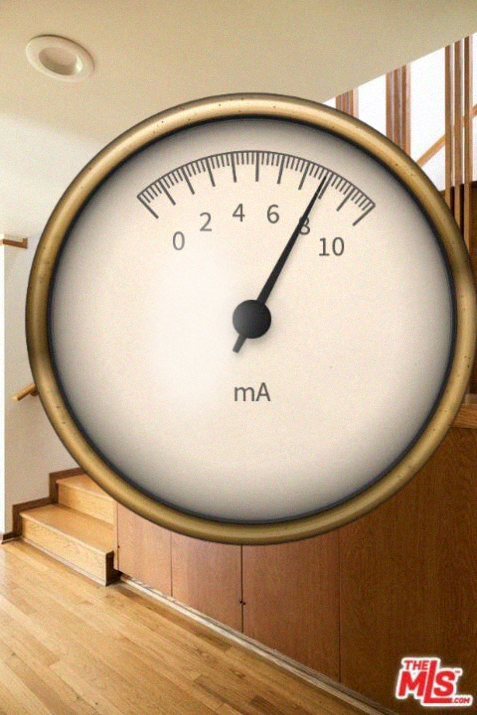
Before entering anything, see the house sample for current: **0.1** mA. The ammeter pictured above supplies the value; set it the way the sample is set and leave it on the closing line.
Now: **7.8** mA
